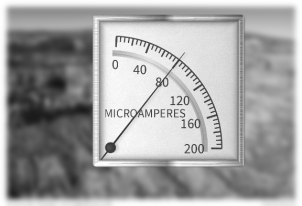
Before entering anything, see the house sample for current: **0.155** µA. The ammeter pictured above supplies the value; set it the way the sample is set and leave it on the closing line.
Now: **80** µA
